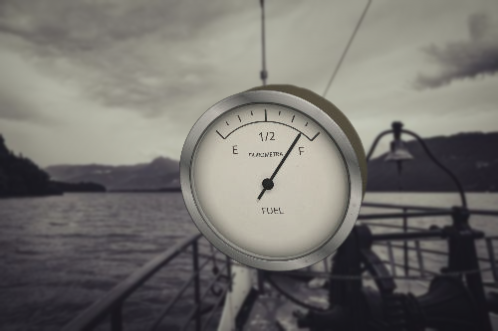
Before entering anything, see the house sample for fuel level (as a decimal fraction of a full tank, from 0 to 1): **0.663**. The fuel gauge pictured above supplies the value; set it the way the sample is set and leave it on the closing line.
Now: **0.875**
